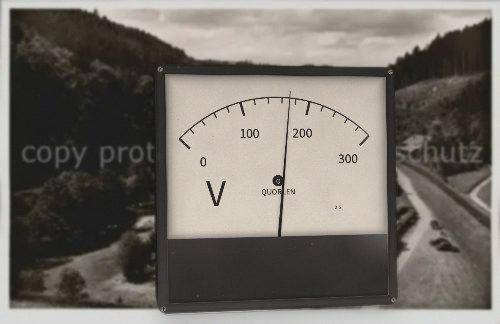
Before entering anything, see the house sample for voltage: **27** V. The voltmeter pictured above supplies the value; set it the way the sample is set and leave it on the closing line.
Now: **170** V
